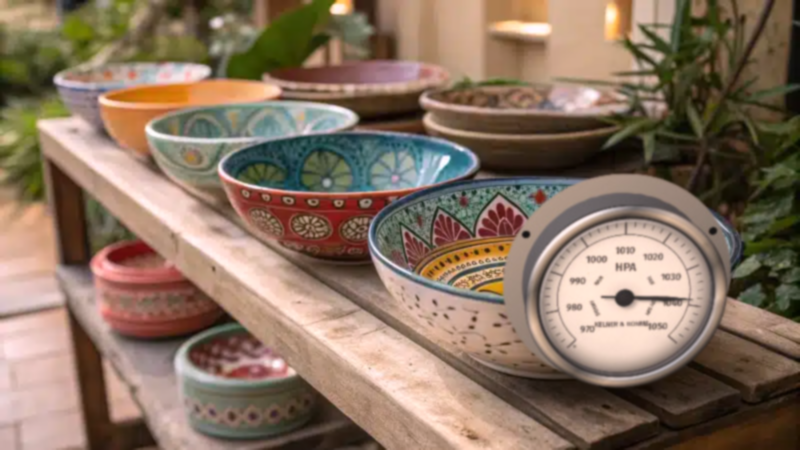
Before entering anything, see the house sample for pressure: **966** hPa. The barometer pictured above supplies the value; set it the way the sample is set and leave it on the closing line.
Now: **1038** hPa
